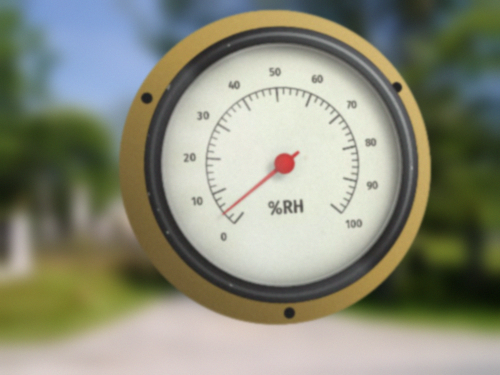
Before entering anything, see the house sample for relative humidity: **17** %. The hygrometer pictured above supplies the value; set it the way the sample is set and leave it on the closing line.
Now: **4** %
